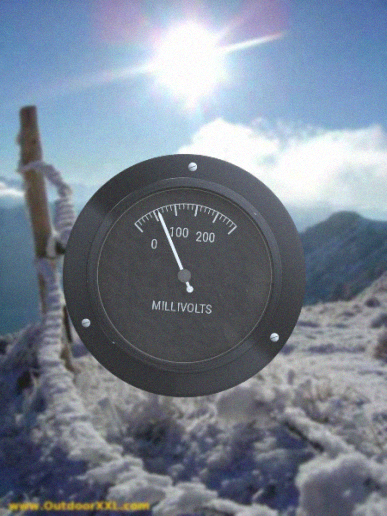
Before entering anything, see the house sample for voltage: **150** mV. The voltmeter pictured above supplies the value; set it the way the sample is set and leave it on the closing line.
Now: **60** mV
